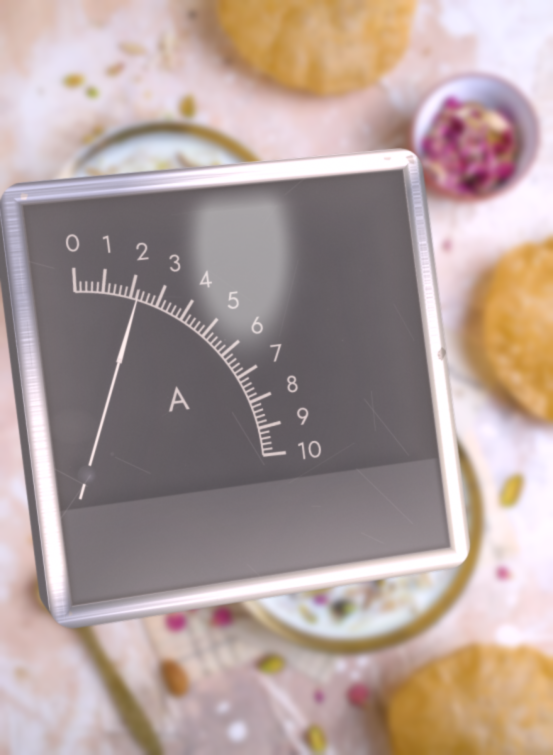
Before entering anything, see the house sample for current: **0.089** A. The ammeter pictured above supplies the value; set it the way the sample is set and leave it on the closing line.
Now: **2.2** A
